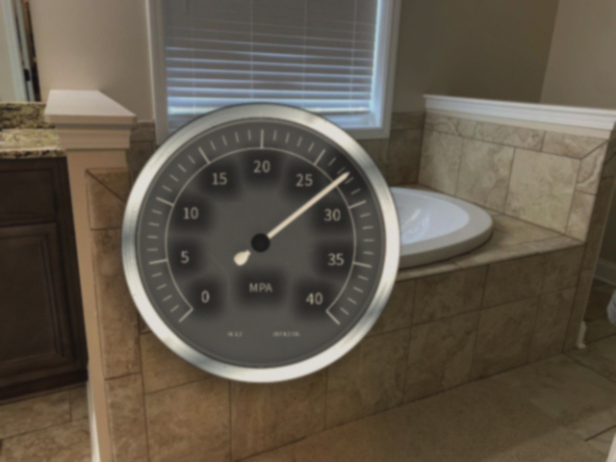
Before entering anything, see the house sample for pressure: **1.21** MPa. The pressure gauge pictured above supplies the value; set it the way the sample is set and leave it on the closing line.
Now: **27.5** MPa
